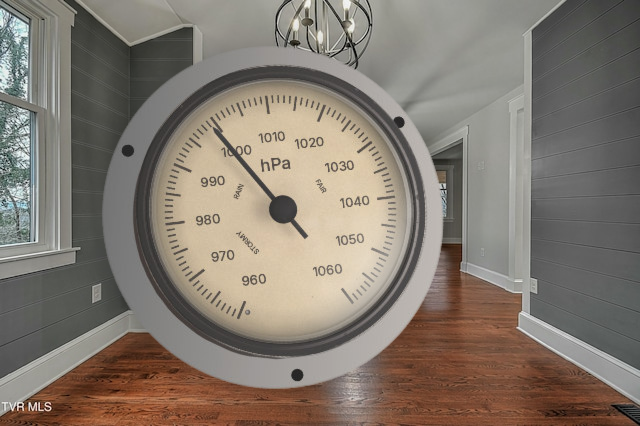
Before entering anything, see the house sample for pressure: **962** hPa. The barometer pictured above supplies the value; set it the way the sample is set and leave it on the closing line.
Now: **999** hPa
